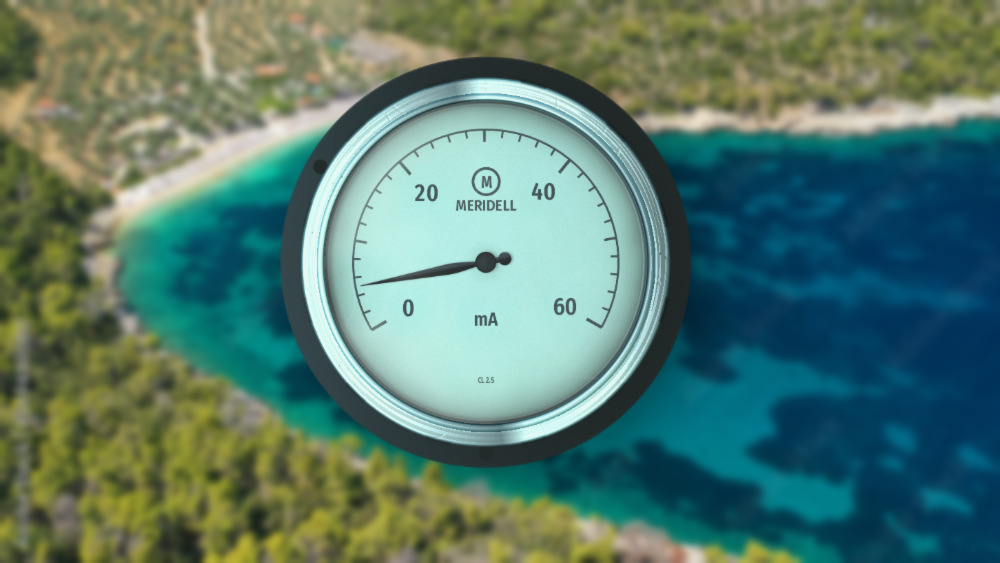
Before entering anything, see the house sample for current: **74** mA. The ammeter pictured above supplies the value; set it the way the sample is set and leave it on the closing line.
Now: **5** mA
